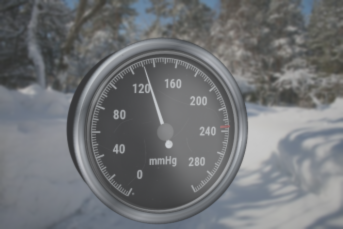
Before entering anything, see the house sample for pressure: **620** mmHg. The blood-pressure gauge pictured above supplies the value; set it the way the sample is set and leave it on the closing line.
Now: **130** mmHg
